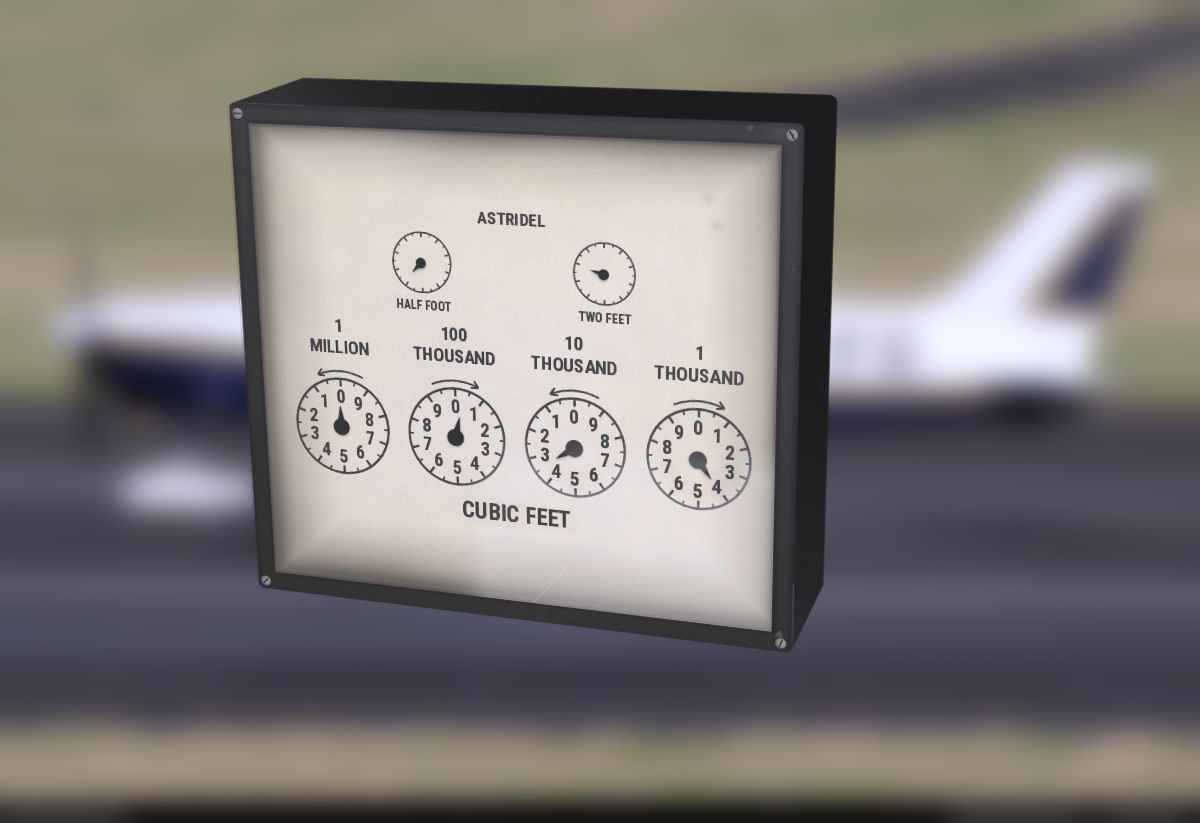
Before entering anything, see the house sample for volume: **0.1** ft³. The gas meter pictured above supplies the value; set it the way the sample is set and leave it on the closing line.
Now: **3400** ft³
